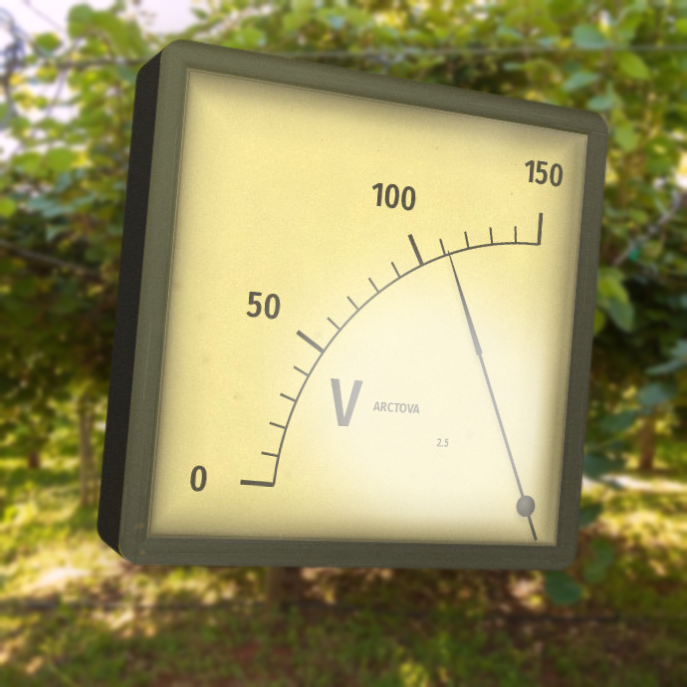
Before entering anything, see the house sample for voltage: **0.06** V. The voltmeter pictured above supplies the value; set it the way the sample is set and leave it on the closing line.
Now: **110** V
